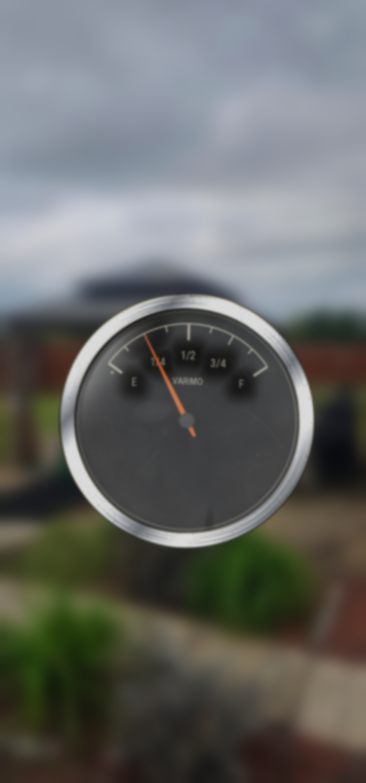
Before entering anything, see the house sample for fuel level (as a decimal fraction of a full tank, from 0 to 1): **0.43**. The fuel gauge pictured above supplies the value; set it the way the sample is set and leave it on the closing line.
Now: **0.25**
